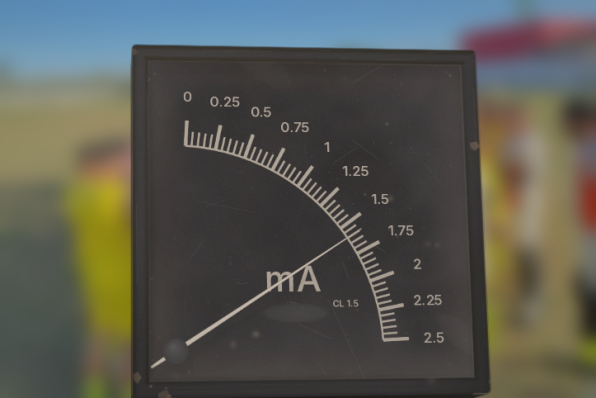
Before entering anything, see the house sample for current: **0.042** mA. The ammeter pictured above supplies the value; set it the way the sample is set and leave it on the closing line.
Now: **1.6** mA
